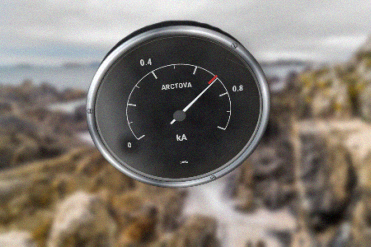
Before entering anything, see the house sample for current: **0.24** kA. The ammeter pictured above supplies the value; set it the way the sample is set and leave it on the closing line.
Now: **0.7** kA
